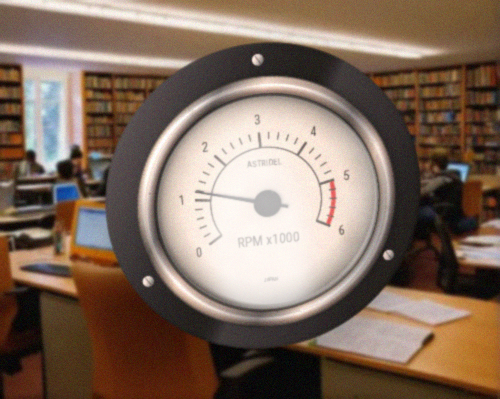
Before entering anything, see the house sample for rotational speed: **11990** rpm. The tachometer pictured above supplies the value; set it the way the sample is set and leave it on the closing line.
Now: **1200** rpm
